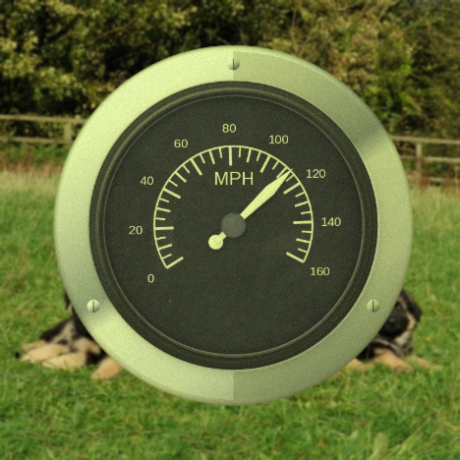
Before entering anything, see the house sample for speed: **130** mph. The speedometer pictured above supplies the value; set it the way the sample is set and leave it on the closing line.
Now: **112.5** mph
